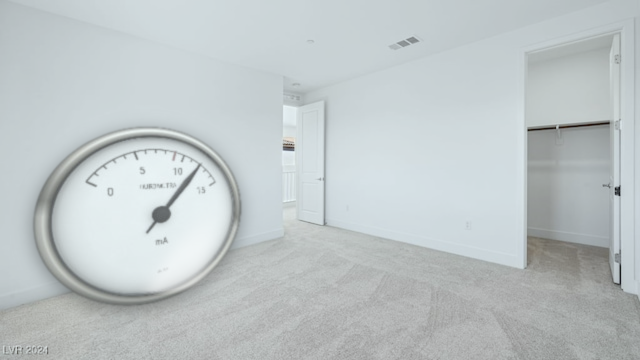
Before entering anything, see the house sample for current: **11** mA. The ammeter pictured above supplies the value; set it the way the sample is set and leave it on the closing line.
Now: **12** mA
